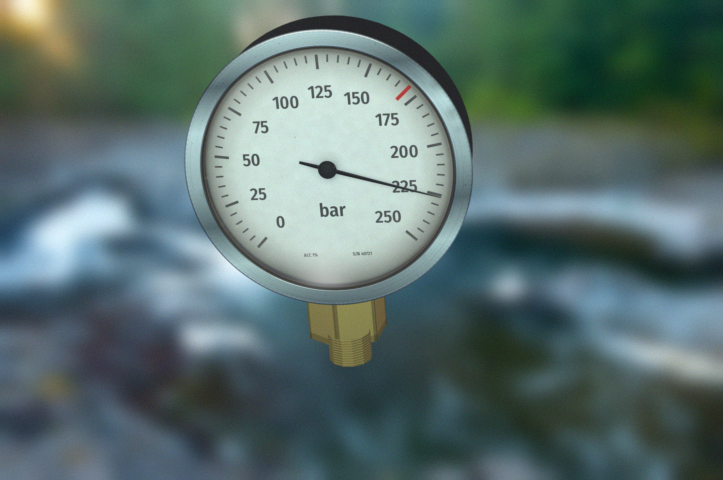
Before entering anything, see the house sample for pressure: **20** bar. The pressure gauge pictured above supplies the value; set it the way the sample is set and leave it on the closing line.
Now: **225** bar
